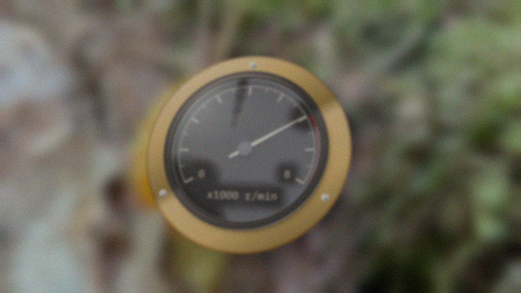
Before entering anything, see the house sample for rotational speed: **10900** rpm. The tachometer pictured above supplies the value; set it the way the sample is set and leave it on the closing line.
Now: **6000** rpm
